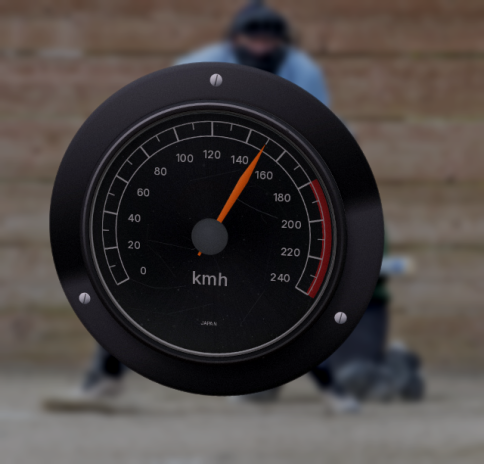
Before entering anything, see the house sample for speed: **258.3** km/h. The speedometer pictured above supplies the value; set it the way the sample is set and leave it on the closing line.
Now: **150** km/h
